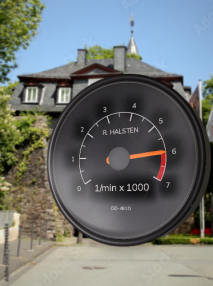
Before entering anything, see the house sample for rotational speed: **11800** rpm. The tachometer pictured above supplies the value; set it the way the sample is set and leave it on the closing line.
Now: **6000** rpm
